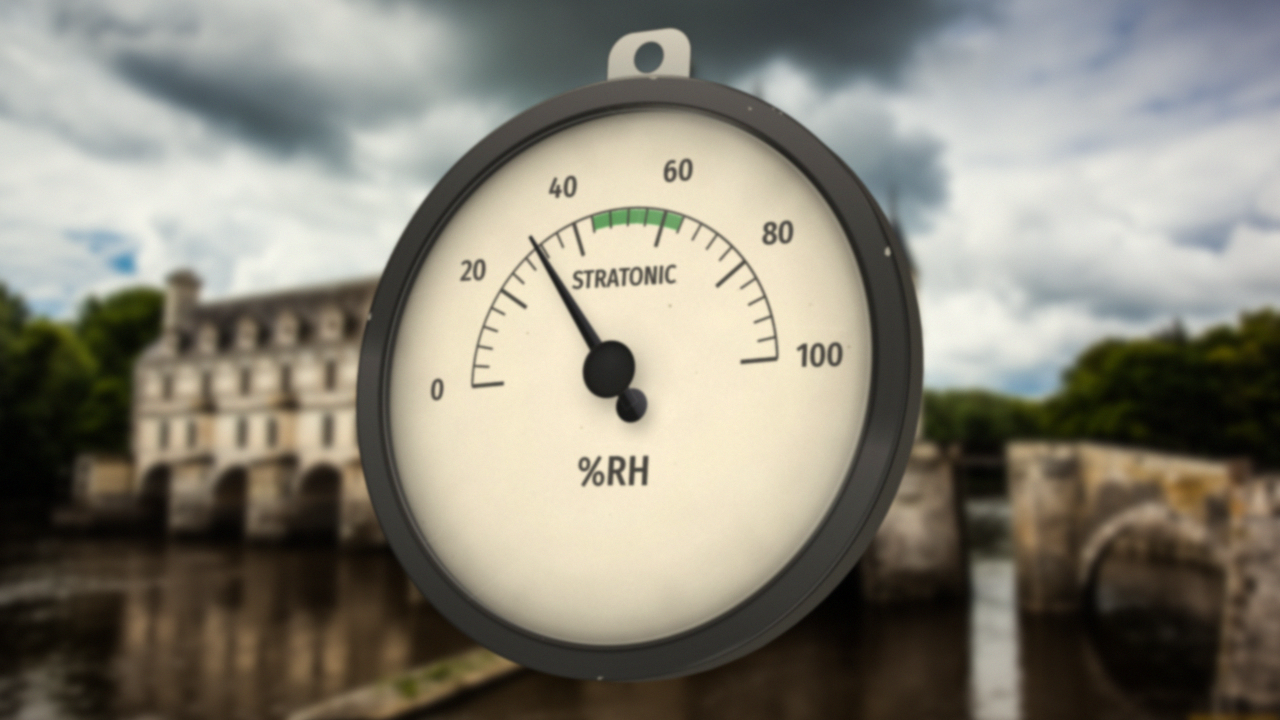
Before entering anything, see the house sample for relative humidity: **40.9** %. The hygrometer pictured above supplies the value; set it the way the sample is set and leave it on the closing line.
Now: **32** %
